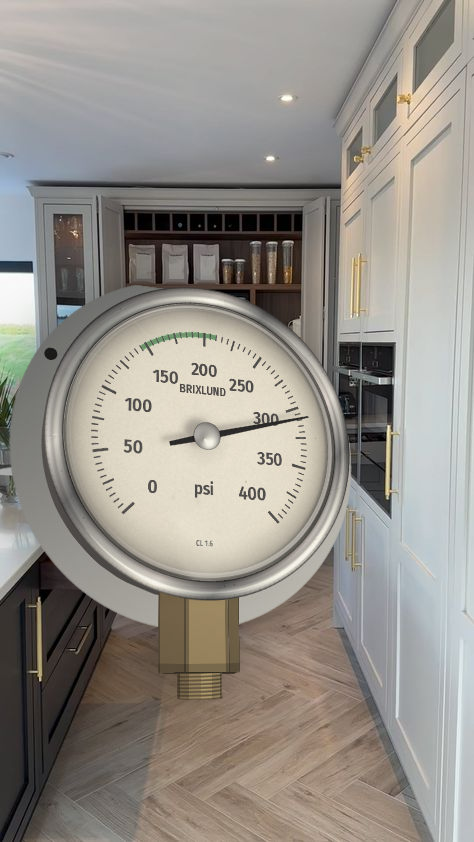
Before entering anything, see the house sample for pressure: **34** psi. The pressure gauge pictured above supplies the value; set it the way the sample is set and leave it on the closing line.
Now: **310** psi
